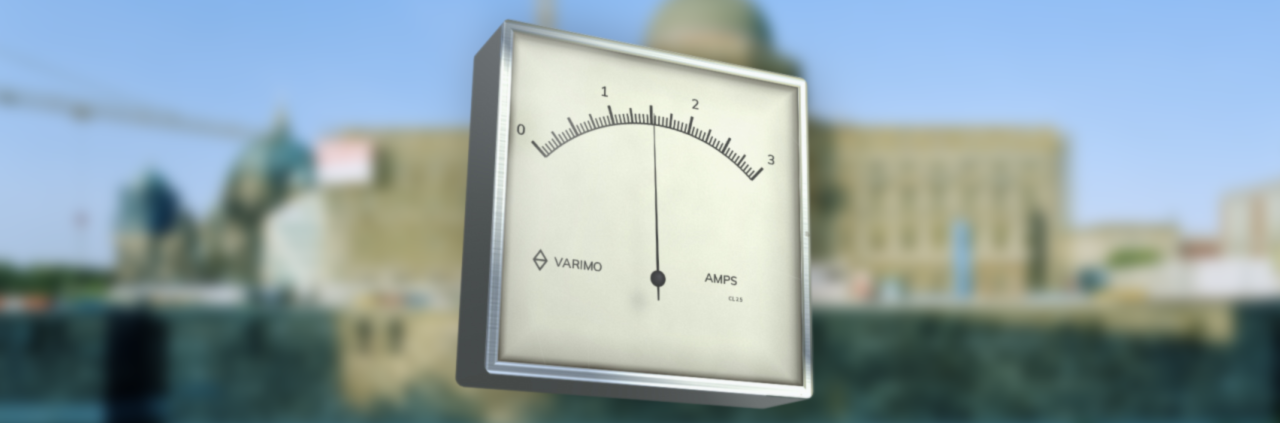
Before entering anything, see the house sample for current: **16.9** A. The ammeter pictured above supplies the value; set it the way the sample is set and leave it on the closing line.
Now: **1.5** A
